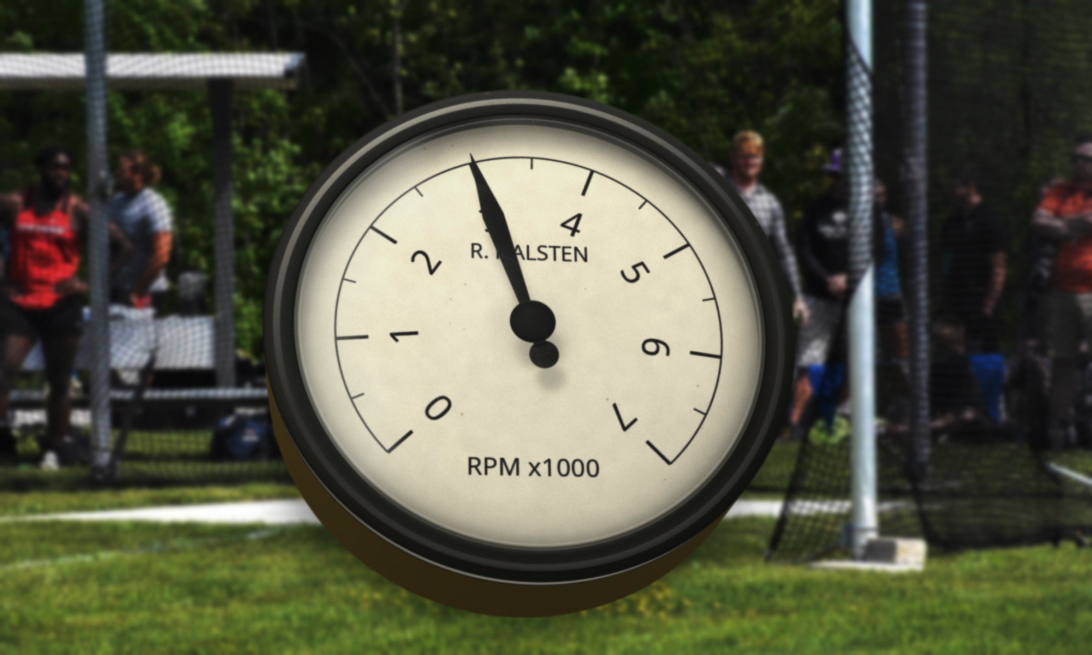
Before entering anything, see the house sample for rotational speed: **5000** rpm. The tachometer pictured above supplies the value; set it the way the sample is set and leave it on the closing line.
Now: **3000** rpm
